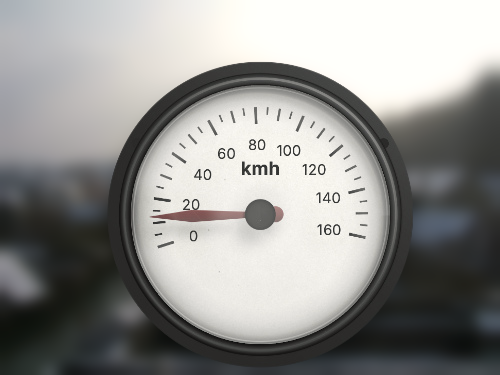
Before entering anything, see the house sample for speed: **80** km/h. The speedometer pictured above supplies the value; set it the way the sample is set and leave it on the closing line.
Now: **12.5** km/h
